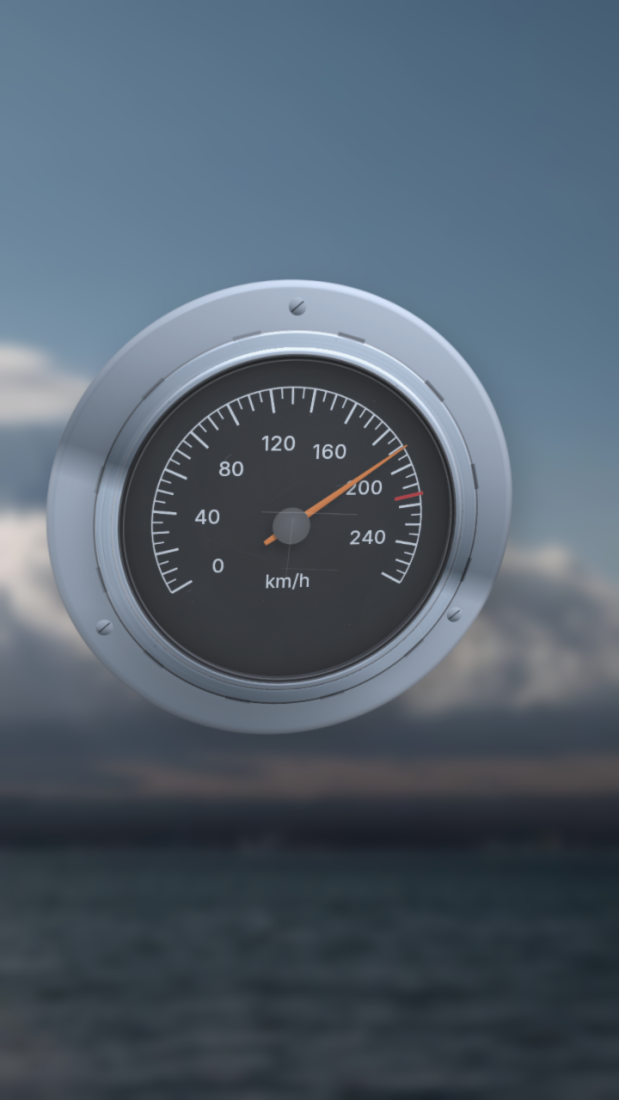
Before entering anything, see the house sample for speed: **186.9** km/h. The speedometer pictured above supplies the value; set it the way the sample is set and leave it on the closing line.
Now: **190** km/h
